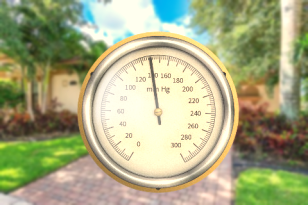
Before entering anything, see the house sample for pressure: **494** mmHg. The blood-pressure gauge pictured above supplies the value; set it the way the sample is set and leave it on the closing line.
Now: **140** mmHg
